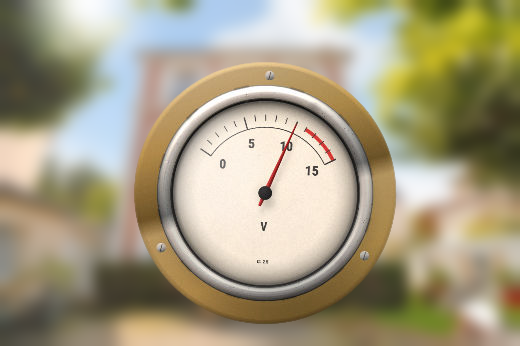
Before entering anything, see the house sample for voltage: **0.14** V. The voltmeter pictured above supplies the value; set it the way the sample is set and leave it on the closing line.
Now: **10** V
